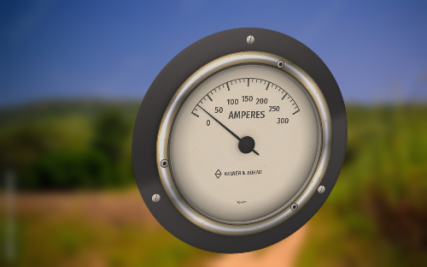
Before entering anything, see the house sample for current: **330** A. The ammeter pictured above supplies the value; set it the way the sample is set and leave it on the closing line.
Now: **20** A
